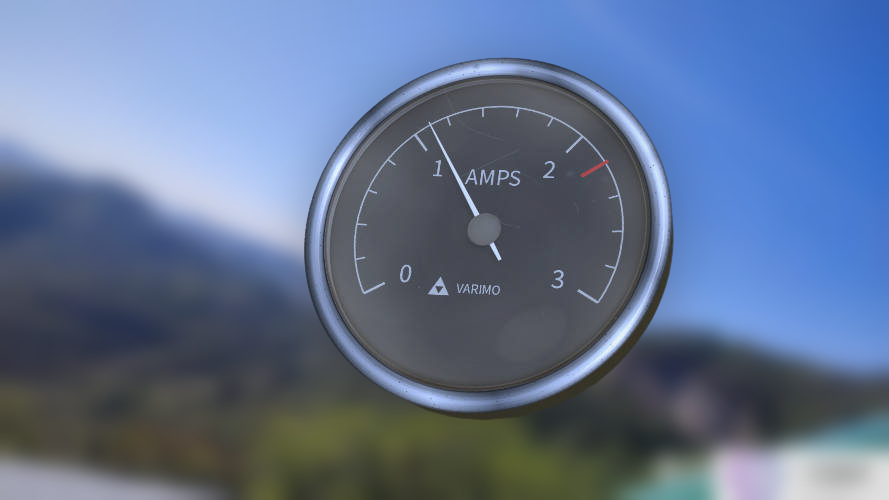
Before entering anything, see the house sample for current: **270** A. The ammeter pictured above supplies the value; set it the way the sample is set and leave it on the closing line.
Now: **1.1** A
